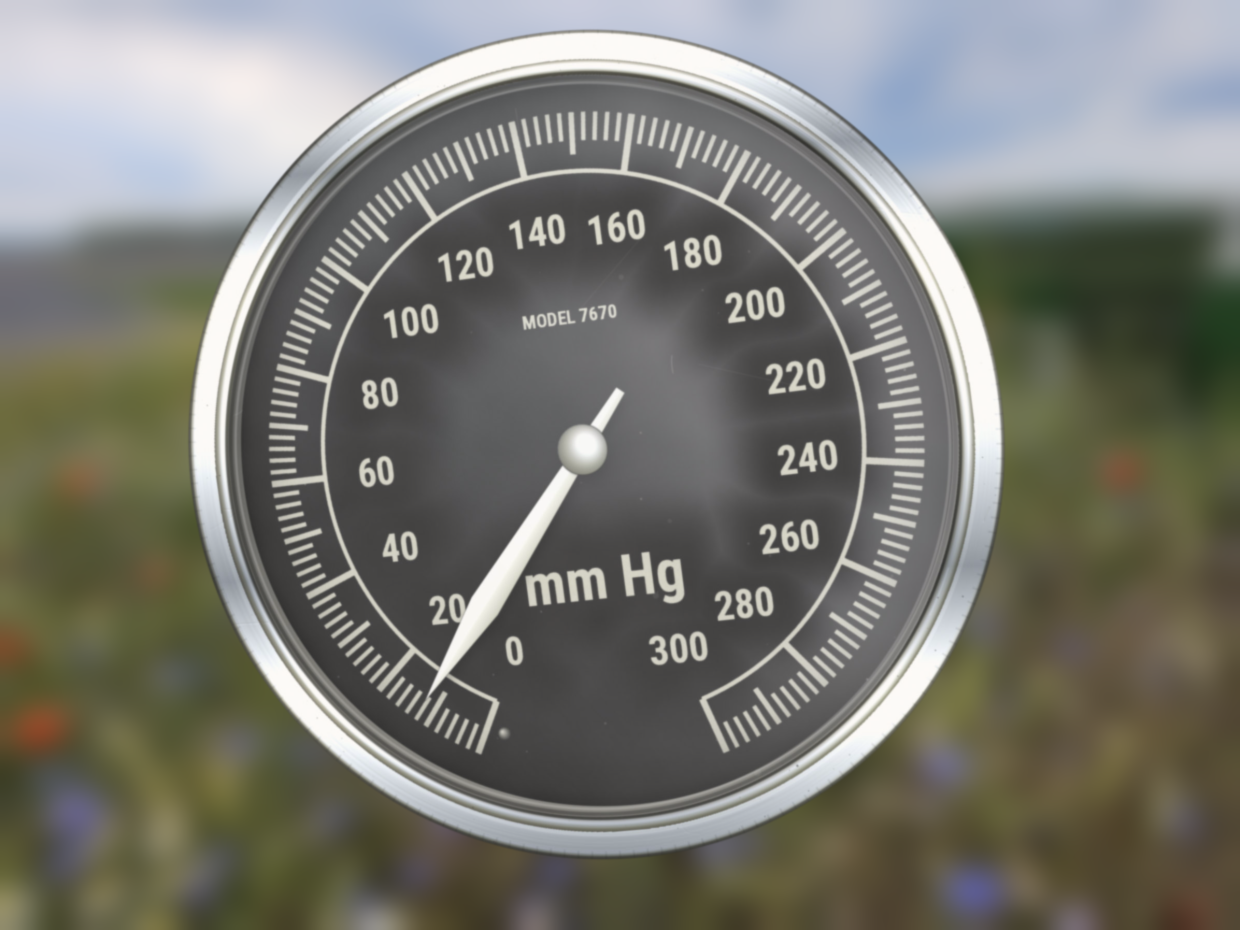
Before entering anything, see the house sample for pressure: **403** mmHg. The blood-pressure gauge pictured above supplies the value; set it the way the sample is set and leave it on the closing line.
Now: **12** mmHg
